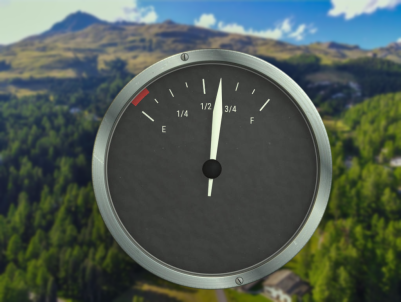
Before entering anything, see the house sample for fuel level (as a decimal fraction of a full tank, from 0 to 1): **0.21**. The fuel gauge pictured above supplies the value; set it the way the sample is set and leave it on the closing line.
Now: **0.625**
